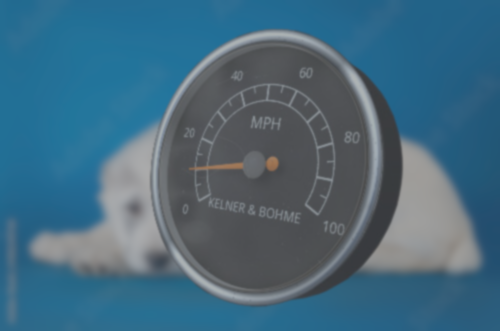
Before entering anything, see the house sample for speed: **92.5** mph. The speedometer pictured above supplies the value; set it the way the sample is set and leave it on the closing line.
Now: **10** mph
